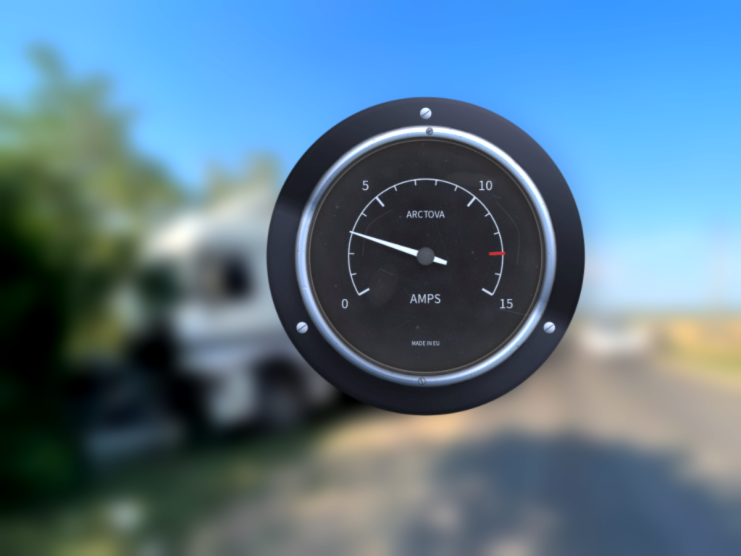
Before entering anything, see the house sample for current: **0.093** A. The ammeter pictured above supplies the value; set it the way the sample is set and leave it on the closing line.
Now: **3** A
